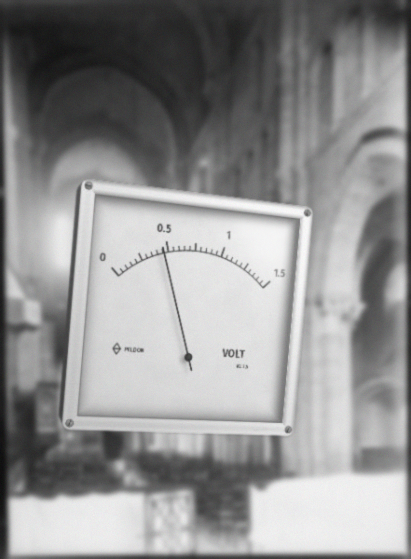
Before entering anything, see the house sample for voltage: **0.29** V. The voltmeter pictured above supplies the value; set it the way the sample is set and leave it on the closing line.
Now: **0.45** V
